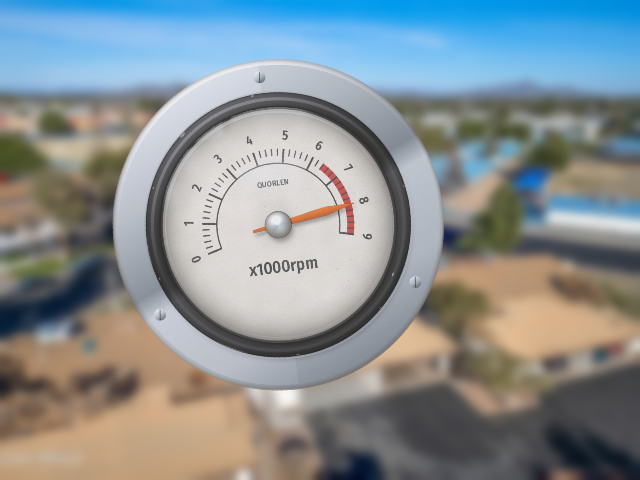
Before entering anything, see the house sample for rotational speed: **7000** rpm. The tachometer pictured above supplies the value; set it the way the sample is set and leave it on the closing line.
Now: **8000** rpm
